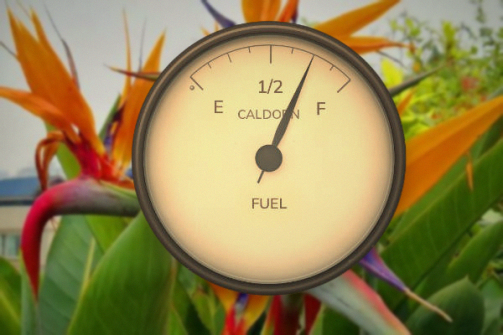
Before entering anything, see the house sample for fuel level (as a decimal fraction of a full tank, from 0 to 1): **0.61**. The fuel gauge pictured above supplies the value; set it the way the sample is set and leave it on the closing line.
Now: **0.75**
